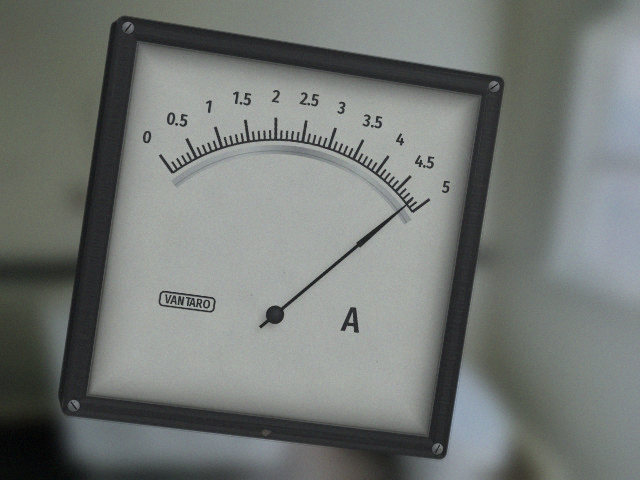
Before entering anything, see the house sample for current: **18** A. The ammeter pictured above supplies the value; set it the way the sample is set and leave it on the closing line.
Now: **4.8** A
